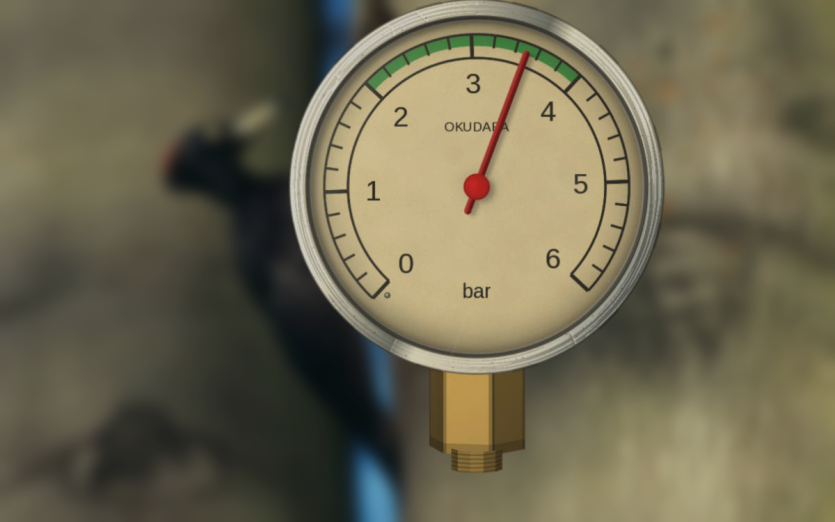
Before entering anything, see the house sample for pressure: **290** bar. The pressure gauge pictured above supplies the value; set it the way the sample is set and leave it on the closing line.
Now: **3.5** bar
